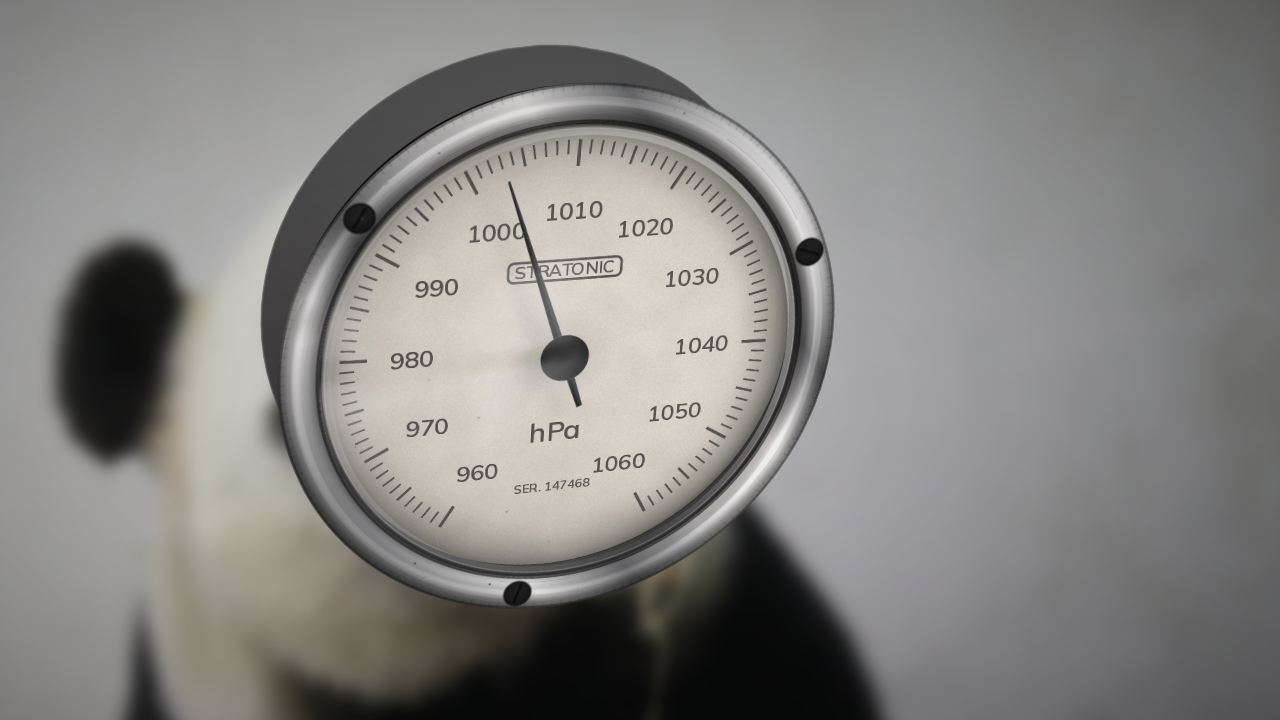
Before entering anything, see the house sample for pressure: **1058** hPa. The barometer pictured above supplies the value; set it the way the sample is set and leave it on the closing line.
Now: **1003** hPa
